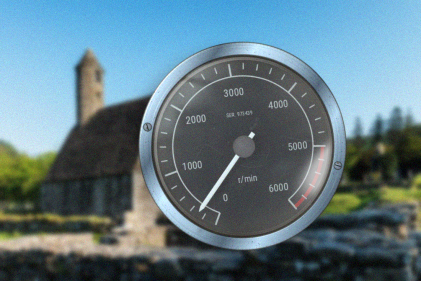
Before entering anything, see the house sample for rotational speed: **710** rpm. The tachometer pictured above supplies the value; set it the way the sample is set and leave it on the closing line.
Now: **300** rpm
